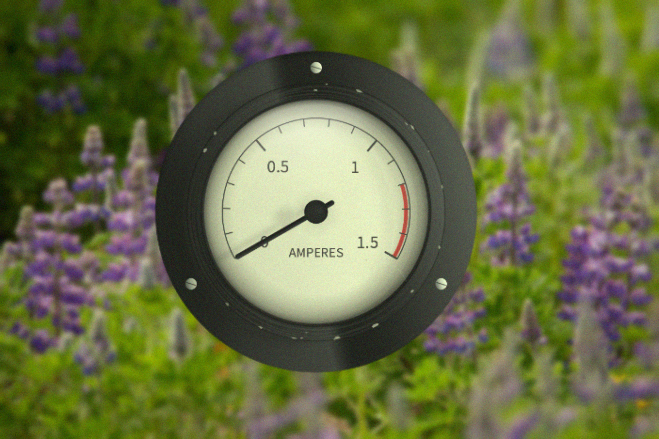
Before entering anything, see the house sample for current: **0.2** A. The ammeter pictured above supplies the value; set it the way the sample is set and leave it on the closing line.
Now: **0** A
